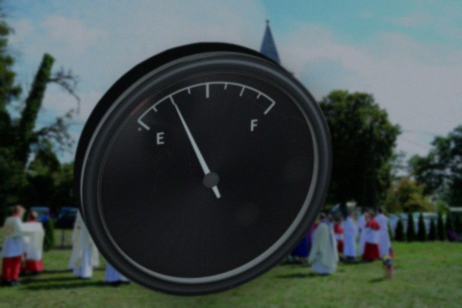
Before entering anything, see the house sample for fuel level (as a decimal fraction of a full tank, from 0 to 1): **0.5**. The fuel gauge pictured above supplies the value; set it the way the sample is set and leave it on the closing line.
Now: **0.25**
